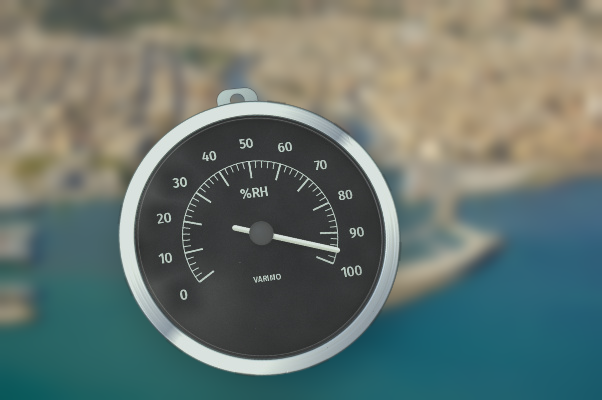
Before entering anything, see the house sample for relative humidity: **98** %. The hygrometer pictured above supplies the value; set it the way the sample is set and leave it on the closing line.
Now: **96** %
